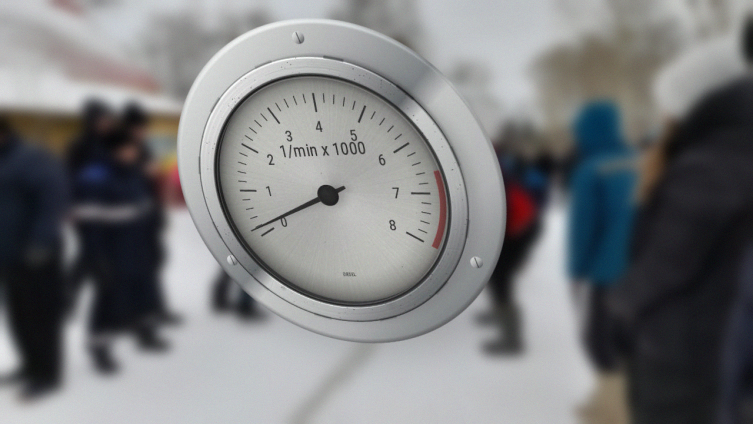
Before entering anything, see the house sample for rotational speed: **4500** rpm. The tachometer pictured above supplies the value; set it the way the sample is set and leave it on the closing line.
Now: **200** rpm
